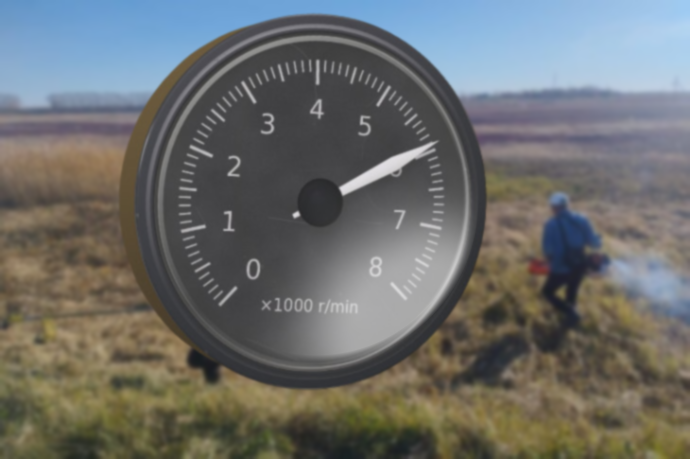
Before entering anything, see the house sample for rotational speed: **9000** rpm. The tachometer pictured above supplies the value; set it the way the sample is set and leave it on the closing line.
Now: **5900** rpm
